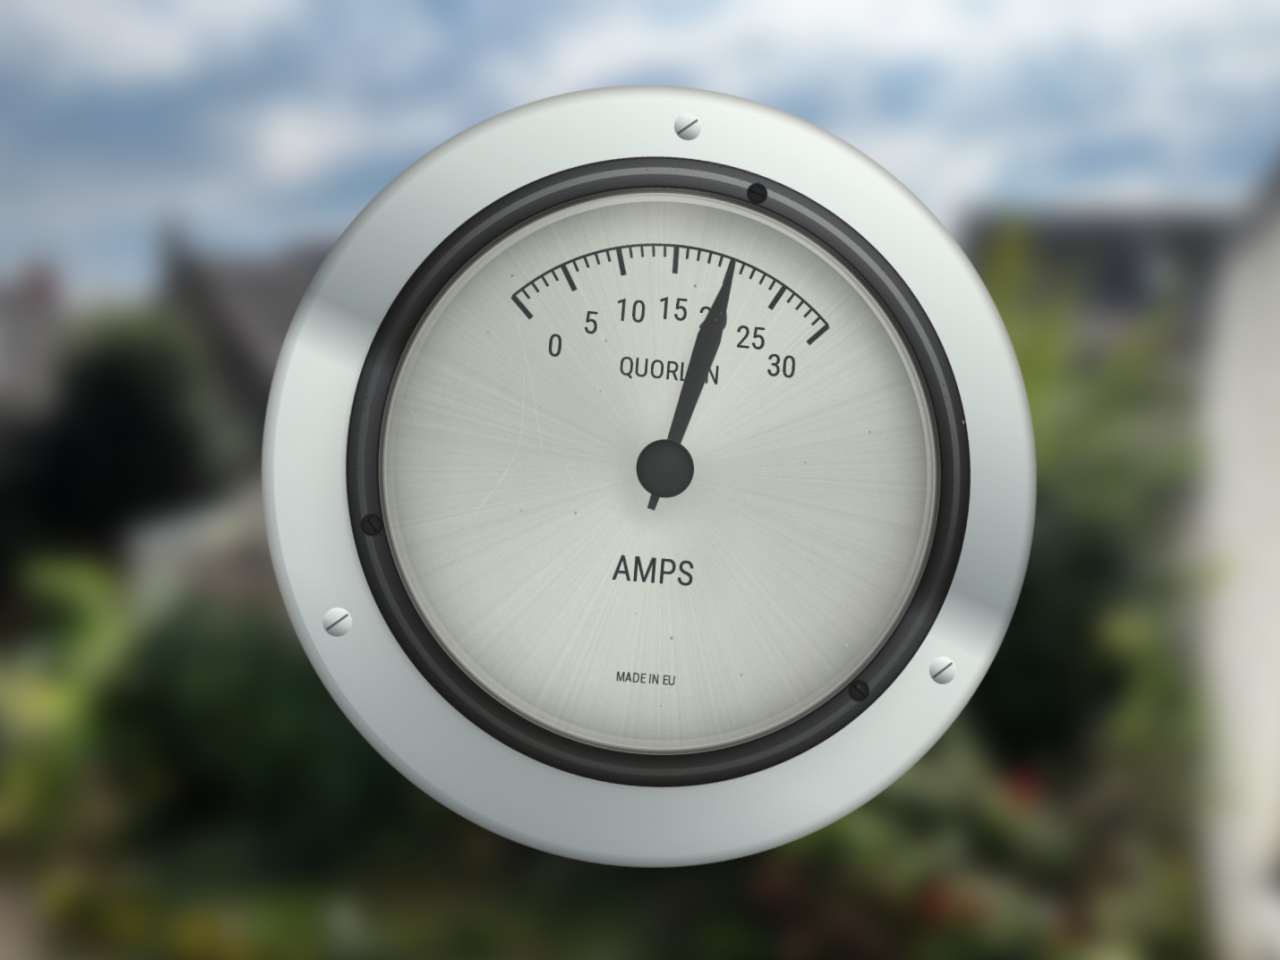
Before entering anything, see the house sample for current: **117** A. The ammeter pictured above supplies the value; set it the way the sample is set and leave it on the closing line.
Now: **20** A
